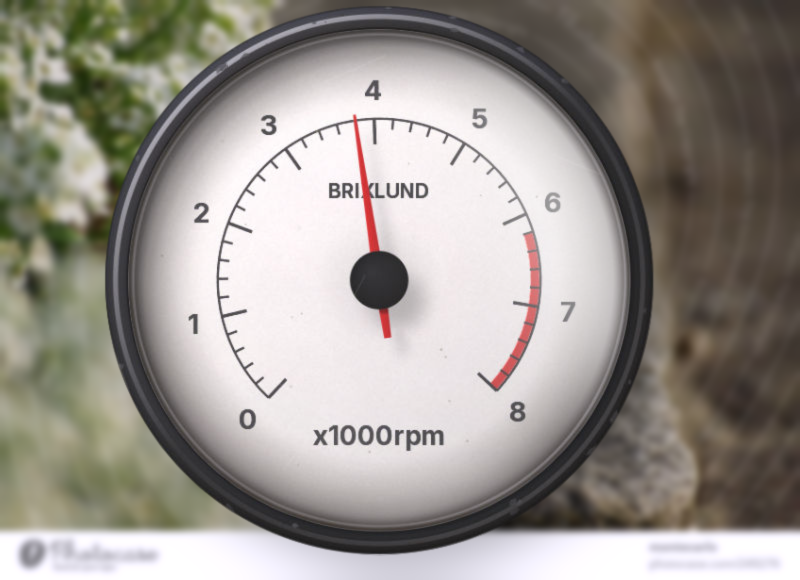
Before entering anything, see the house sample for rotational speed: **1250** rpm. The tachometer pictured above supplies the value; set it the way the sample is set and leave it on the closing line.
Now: **3800** rpm
